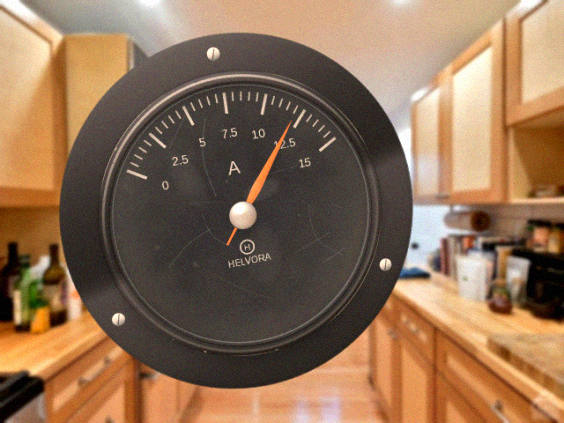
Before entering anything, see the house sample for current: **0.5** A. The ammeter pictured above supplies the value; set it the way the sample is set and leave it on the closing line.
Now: **12** A
